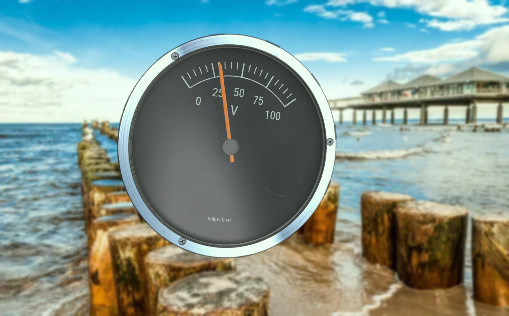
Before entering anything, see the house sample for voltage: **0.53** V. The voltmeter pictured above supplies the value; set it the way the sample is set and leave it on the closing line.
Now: **30** V
